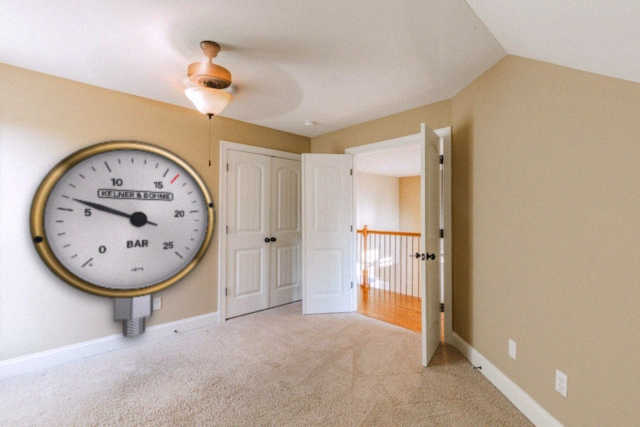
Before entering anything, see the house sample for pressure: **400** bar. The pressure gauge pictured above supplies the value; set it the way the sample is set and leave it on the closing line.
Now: **6** bar
